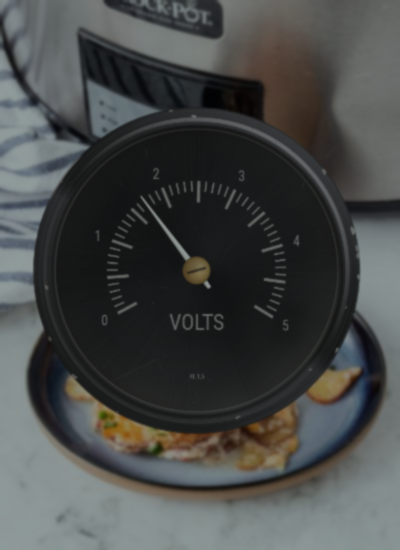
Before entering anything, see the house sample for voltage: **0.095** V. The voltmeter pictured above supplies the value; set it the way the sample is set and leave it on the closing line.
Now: **1.7** V
